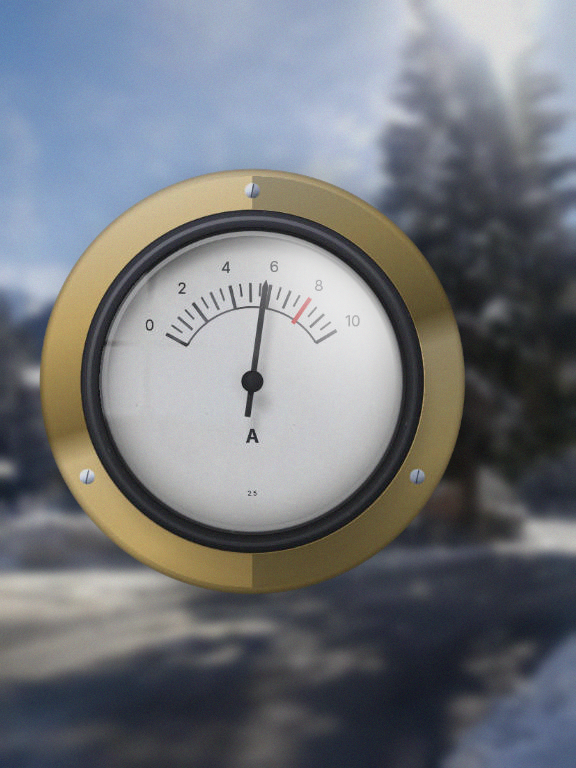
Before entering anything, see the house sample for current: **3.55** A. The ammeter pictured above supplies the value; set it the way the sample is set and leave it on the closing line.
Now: **5.75** A
